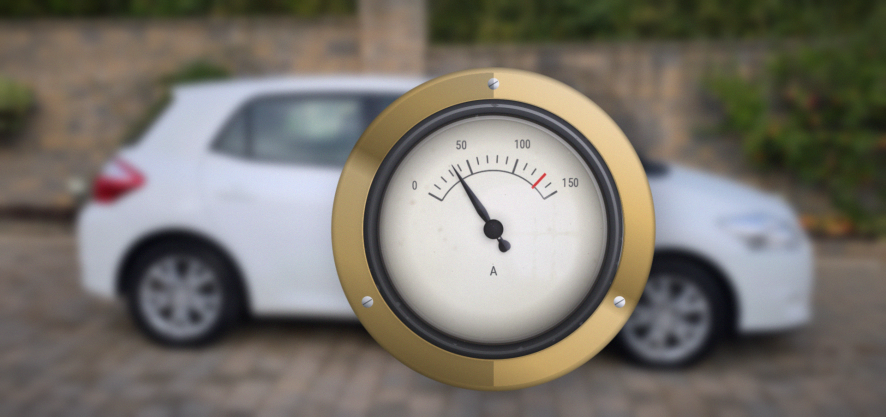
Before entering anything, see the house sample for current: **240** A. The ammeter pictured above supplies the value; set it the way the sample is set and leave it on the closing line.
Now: **35** A
